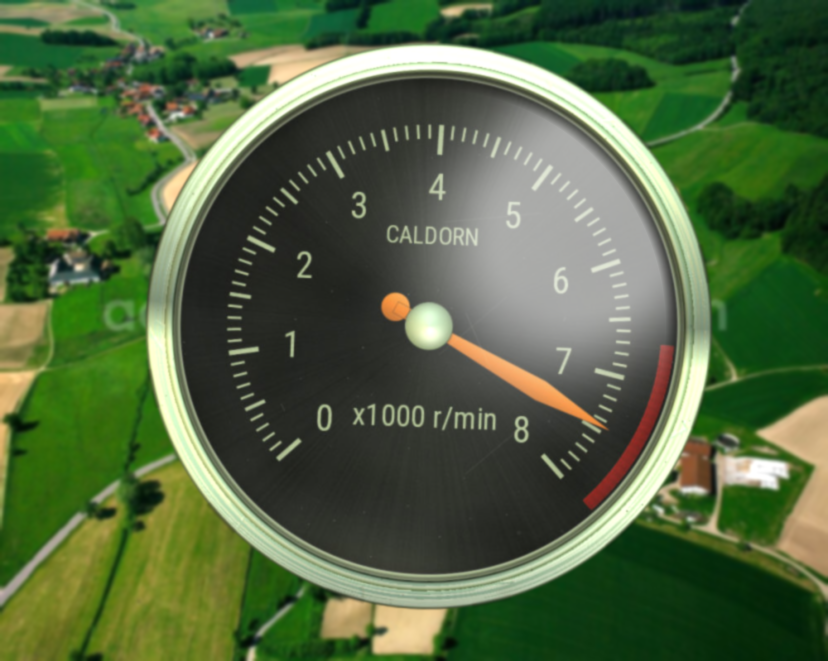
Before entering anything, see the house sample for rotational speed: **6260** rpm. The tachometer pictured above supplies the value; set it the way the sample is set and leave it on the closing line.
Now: **7450** rpm
